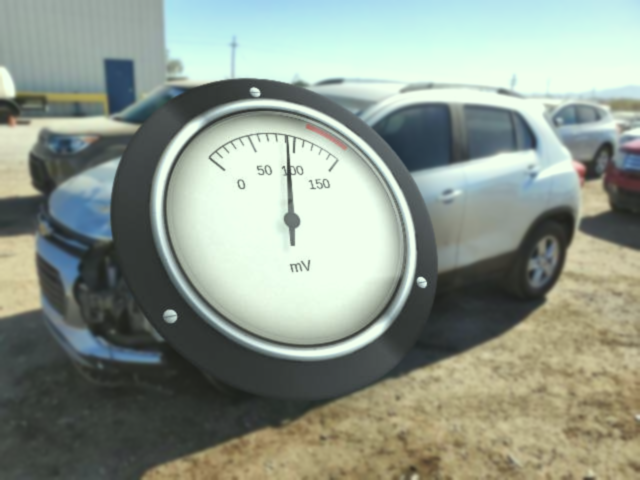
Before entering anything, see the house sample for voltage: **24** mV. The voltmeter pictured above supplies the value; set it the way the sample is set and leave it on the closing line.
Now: **90** mV
